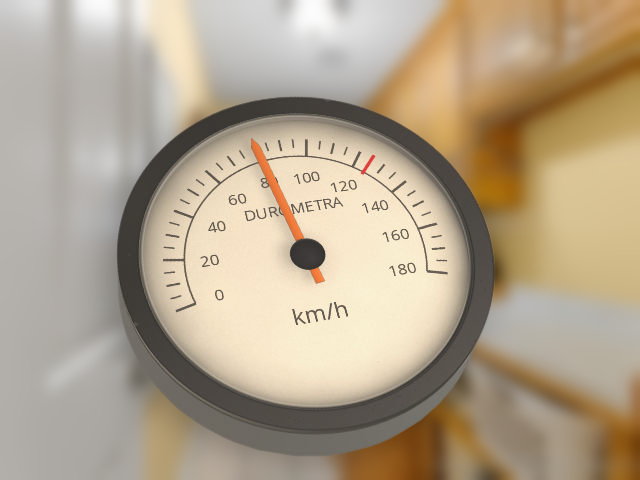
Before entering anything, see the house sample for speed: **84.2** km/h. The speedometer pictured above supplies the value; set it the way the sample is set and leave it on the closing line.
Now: **80** km/h
